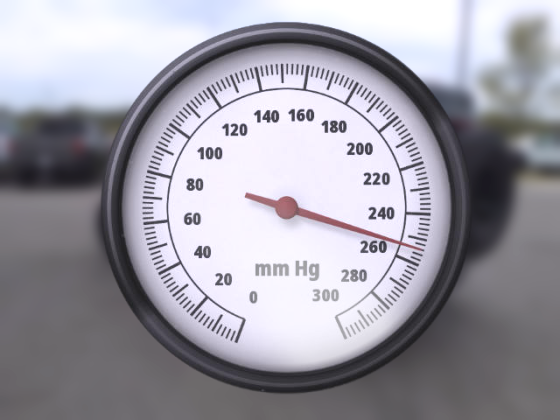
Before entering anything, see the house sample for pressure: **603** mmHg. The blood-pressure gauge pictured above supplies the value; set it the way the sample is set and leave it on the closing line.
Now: **254** mmHg
